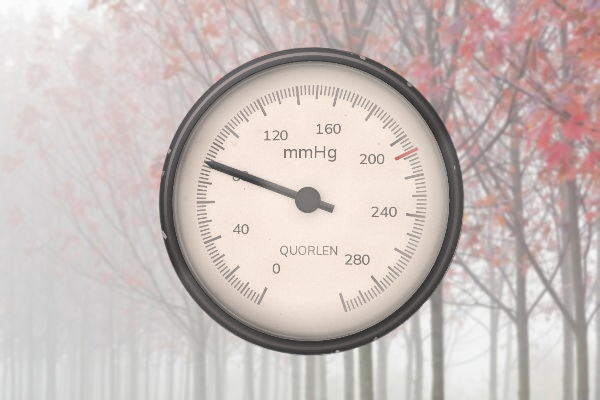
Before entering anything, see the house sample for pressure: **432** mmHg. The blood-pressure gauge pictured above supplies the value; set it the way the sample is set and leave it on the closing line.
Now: **80** mmHg
